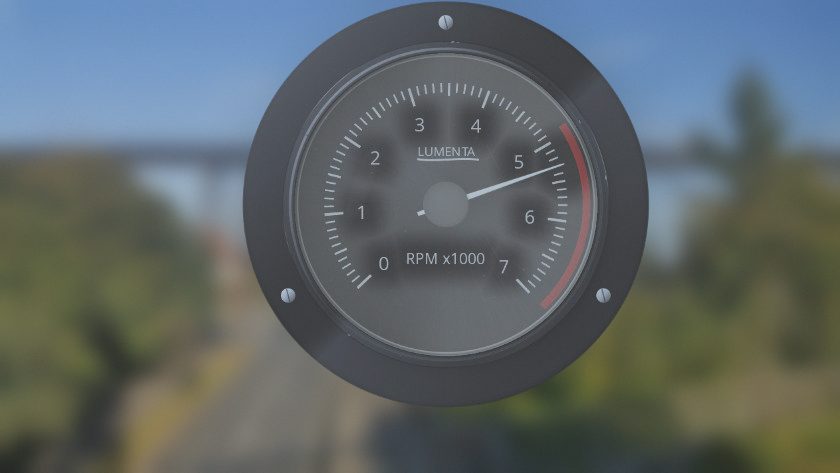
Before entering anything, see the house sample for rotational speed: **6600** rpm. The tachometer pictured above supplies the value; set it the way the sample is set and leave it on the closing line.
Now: **5300** rpm
